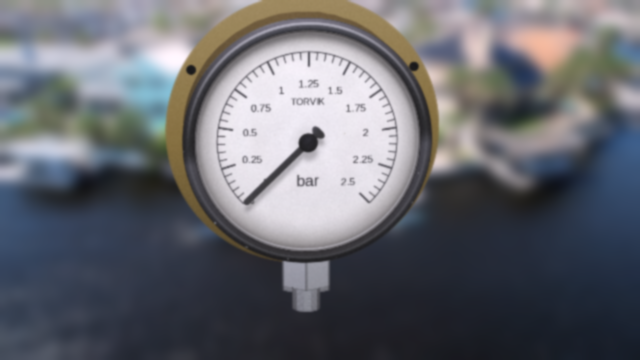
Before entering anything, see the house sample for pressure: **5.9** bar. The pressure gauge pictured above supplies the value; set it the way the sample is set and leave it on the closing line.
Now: **0** bar
